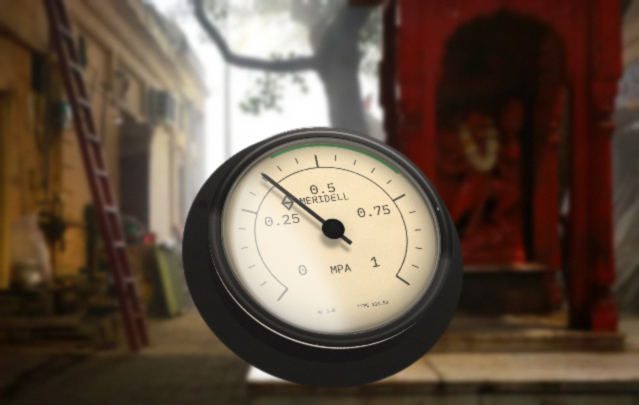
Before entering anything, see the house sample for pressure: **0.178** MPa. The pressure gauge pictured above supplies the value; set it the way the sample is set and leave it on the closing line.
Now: **0.35** MPa
